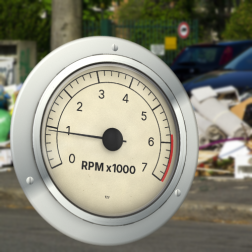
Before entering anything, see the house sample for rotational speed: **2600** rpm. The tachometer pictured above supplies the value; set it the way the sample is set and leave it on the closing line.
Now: **900** rpm
